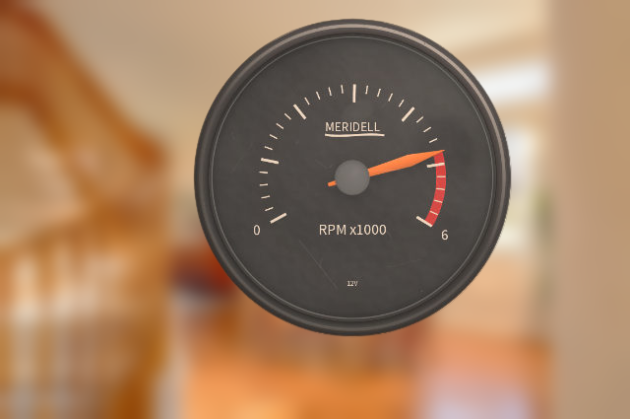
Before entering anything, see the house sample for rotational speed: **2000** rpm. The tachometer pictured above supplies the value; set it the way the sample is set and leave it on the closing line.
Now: **4800** rpm
